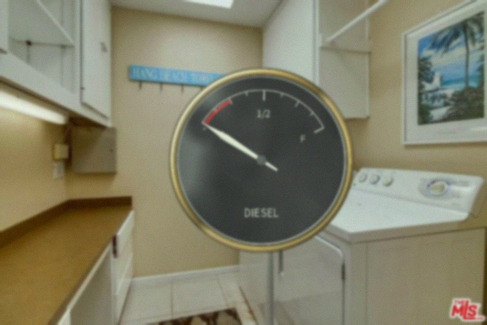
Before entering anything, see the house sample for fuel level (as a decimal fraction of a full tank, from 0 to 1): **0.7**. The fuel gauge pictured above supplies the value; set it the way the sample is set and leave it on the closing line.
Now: **0**
